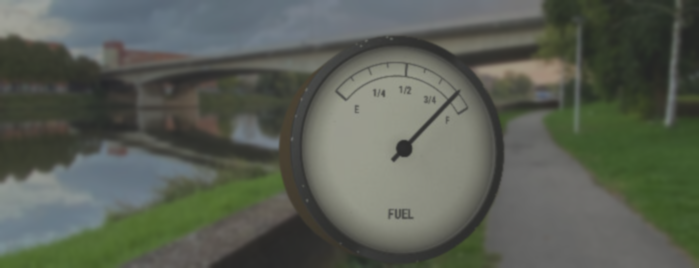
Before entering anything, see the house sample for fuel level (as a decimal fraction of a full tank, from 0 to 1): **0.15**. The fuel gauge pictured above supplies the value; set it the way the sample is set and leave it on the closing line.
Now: **0.875**
